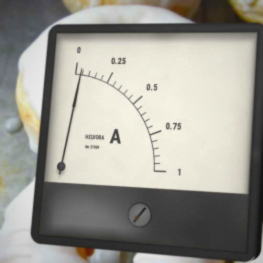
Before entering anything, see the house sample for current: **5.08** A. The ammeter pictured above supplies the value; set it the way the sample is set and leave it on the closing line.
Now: **0.05** A
